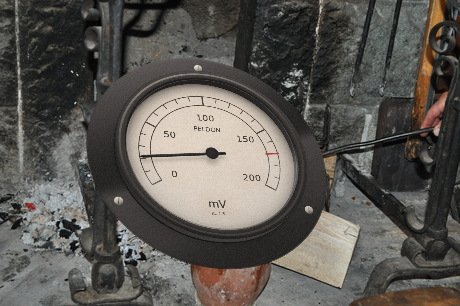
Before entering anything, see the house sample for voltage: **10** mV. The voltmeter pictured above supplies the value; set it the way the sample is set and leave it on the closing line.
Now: **20** mV
